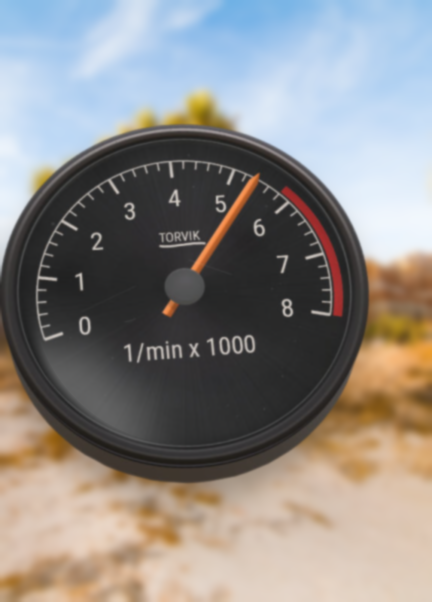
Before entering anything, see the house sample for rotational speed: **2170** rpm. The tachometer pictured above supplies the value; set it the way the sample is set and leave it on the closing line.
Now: **5400** rpm
